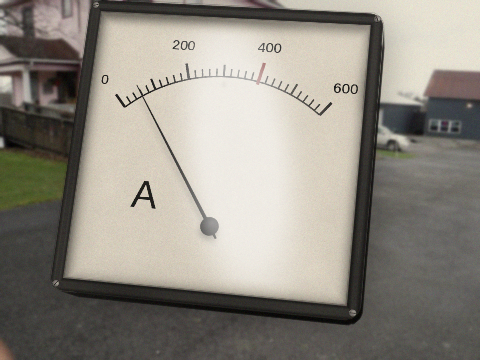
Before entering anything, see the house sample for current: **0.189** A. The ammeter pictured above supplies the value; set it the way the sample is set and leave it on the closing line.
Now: **60** A
